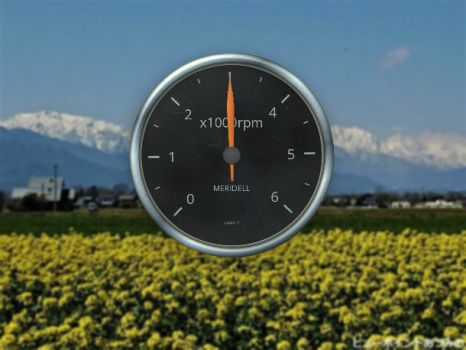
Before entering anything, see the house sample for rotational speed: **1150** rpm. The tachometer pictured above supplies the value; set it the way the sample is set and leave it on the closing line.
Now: **3000** rpm
